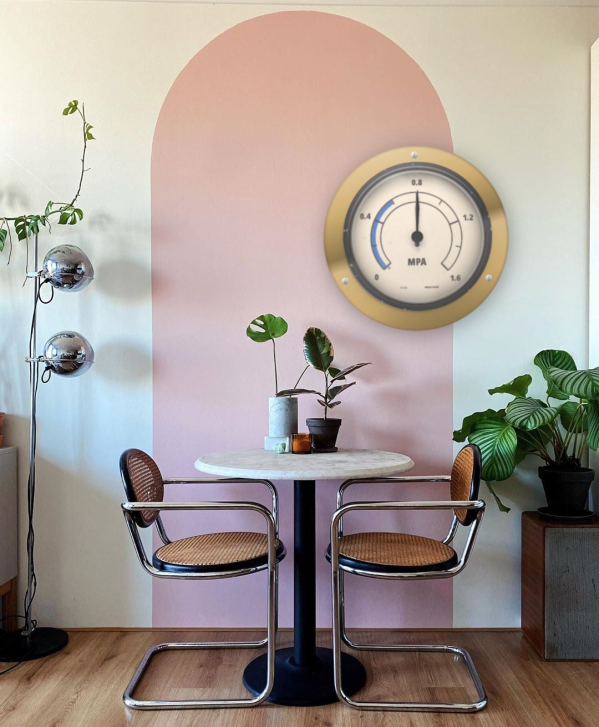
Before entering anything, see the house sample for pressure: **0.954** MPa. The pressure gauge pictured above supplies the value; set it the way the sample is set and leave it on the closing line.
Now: **0.8** MPa
